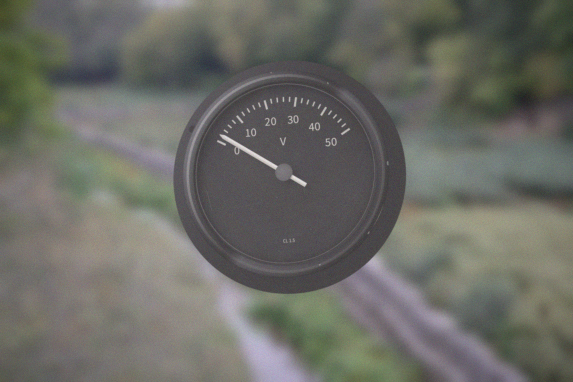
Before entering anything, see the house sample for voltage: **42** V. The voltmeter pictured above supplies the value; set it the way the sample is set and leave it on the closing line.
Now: **2** V
